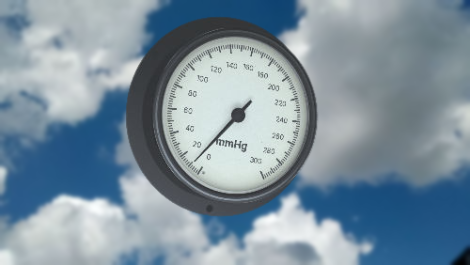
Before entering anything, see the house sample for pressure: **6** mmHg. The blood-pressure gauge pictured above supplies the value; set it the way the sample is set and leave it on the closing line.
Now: **10** mmHg
